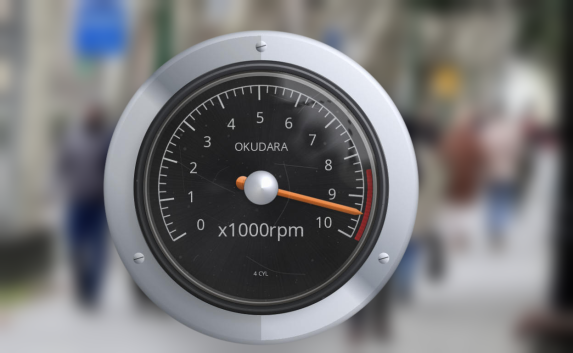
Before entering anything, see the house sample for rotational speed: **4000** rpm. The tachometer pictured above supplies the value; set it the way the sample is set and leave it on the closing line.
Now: **9400** rpm
